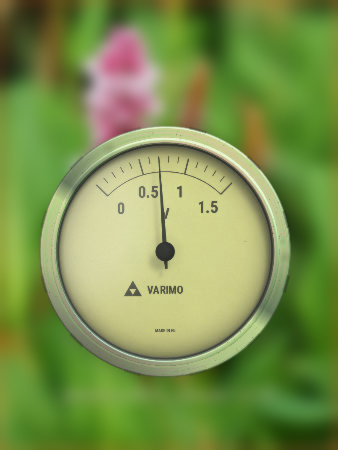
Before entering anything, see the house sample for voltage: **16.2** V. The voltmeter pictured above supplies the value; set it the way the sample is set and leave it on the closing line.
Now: **0.7** V
